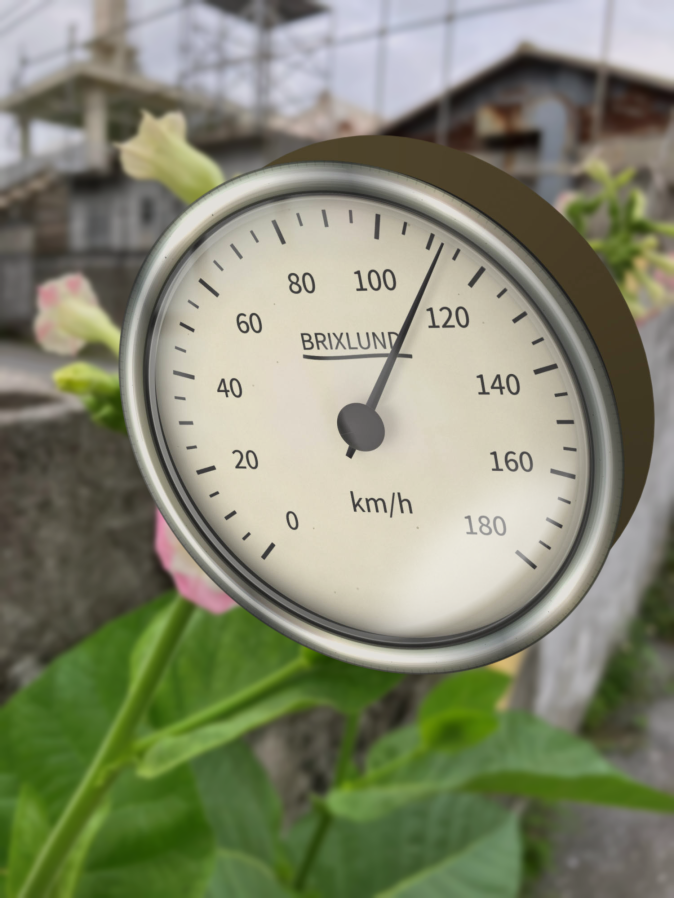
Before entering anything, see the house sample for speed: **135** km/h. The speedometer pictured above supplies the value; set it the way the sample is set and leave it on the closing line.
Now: **112.5** km/h
